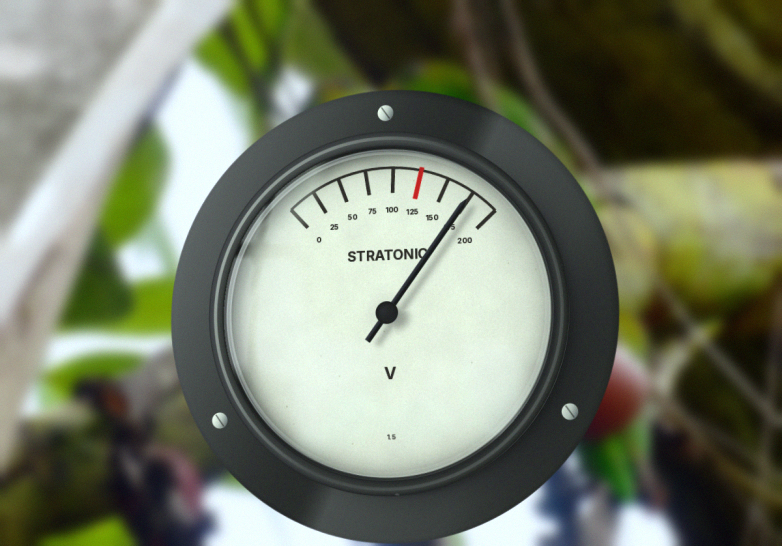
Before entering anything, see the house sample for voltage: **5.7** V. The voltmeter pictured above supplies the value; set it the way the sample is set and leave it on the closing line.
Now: **175** V
